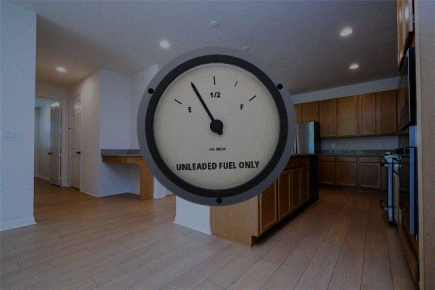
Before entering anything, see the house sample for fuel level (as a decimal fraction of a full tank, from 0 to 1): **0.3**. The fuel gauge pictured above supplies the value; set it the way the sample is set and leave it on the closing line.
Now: **0.25**
